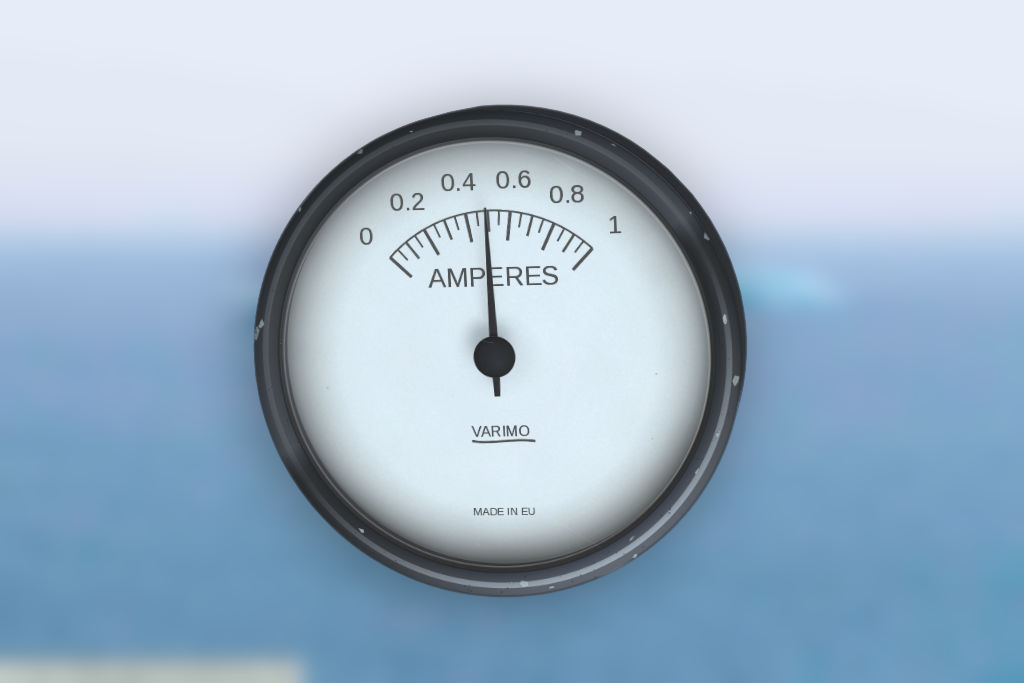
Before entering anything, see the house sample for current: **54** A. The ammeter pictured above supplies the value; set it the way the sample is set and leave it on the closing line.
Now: **0.5** A
